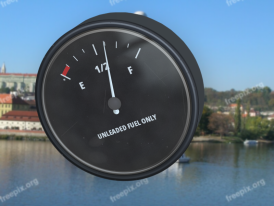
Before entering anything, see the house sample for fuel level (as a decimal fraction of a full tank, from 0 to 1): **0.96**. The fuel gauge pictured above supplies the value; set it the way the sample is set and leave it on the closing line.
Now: **0.625**
